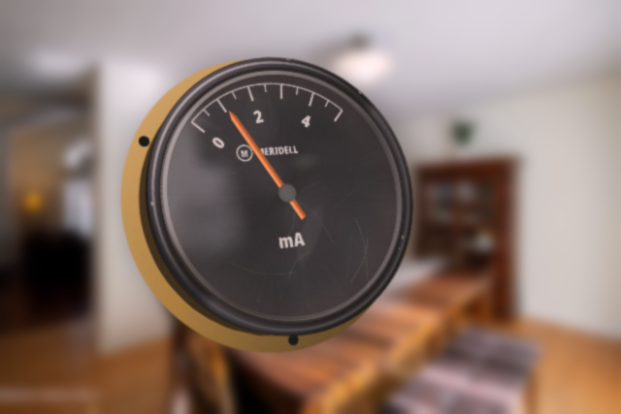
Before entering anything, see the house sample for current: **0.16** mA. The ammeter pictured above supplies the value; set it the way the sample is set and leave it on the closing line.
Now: **1** mA
